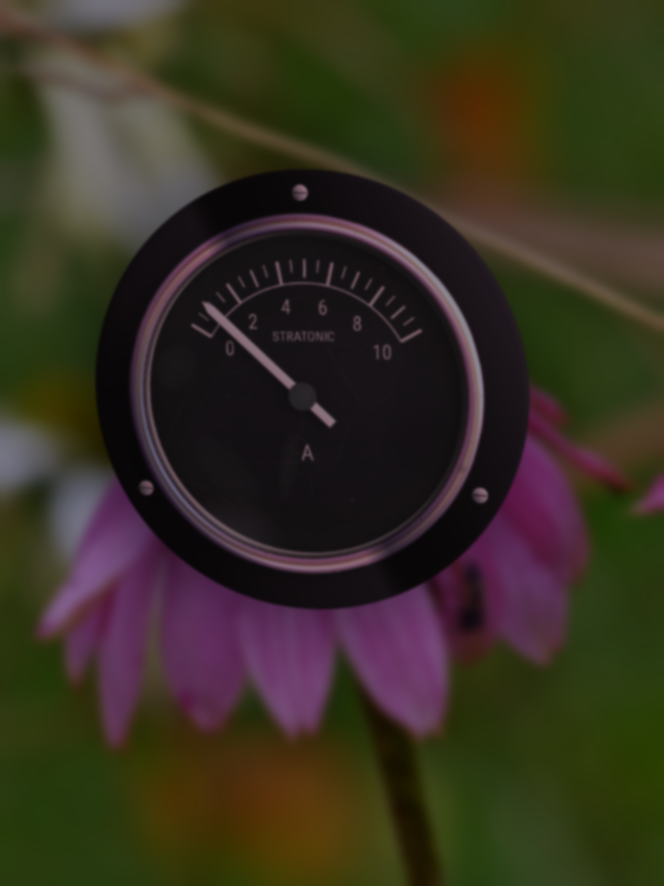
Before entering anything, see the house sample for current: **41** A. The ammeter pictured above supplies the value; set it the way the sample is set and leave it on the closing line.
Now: **1** A
